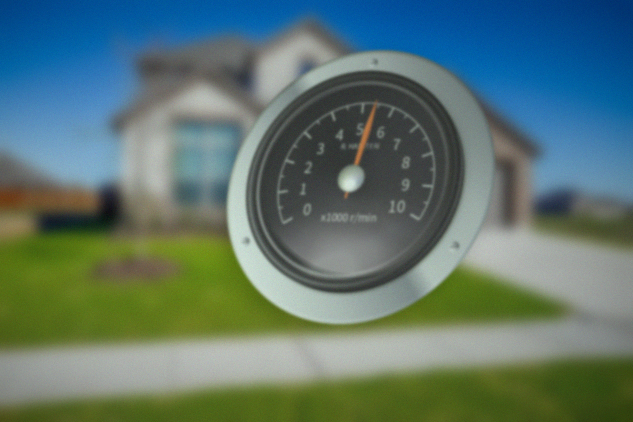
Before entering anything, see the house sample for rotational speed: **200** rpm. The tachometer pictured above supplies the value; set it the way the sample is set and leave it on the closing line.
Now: **5500** rpm
